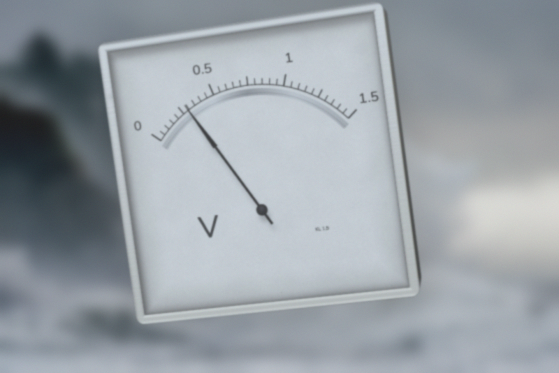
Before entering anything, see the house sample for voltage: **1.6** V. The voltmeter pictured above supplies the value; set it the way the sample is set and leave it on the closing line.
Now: **0.3** V
